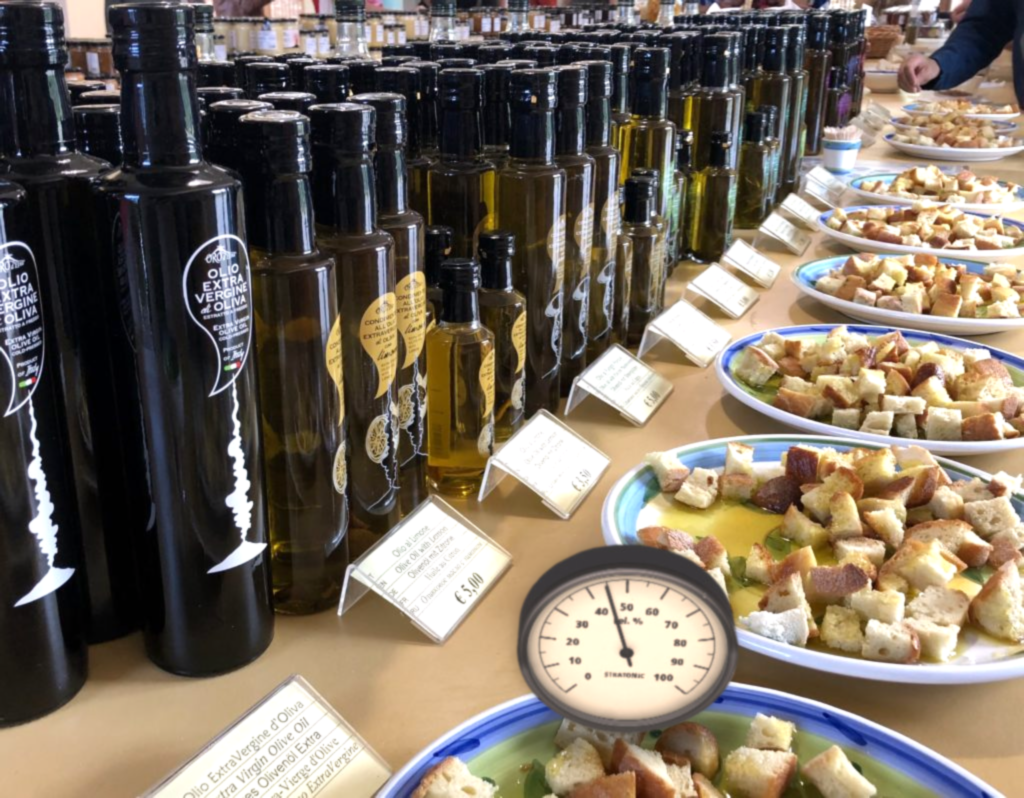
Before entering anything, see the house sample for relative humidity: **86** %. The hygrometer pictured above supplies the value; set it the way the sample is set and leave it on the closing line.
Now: **45** %
